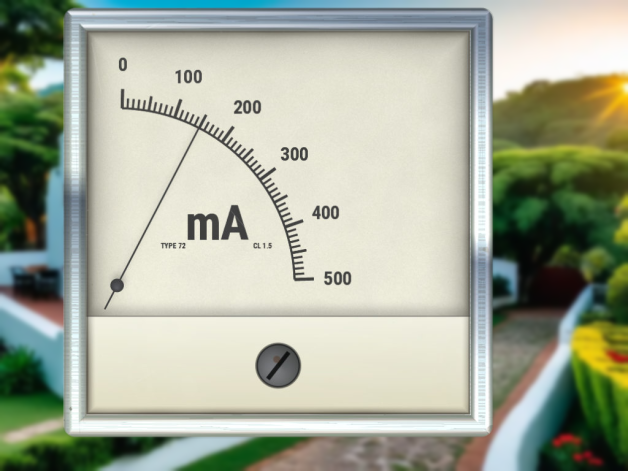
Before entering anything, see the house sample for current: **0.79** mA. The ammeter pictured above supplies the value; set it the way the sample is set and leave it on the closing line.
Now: **150** mA
